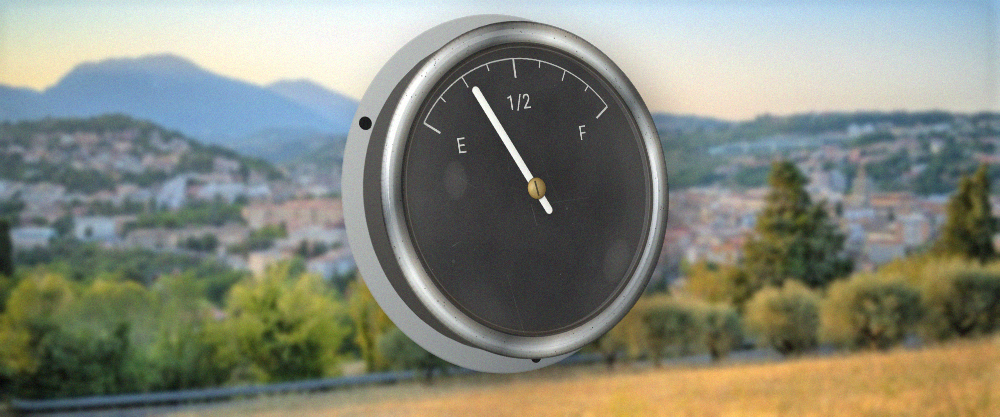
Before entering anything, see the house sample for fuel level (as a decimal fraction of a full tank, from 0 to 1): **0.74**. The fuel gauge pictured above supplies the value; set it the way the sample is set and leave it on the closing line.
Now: **0.25**
